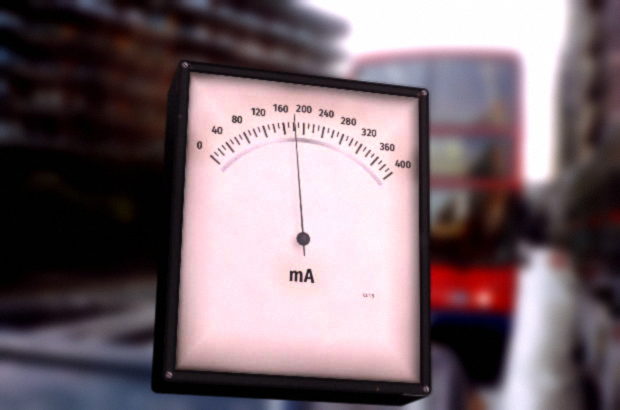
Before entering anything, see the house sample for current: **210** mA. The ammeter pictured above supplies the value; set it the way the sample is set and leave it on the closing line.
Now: **180** mA
